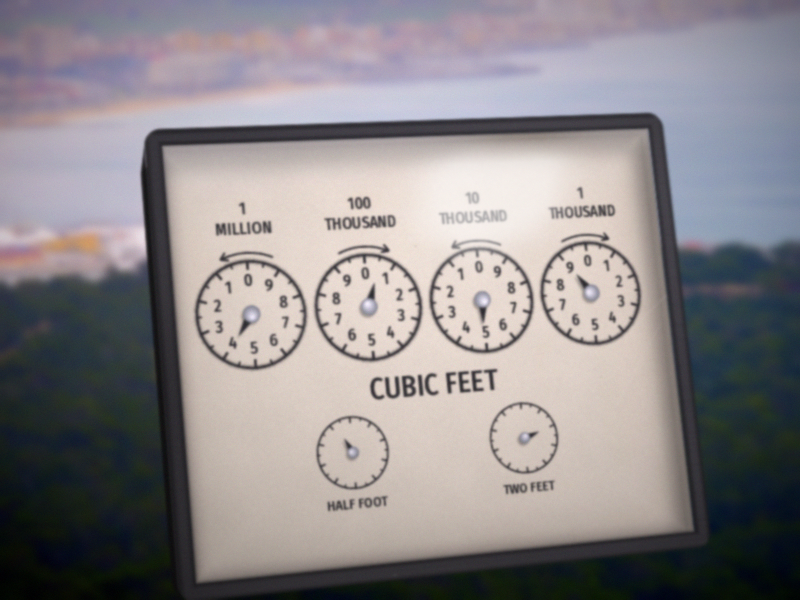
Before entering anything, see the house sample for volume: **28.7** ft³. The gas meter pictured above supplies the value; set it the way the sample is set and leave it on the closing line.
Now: **404900** ft³
